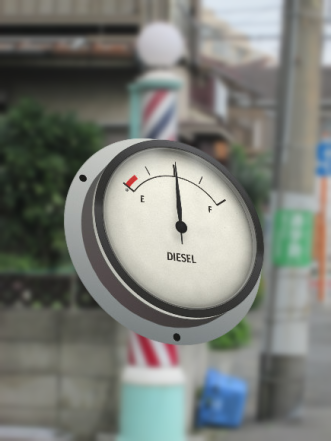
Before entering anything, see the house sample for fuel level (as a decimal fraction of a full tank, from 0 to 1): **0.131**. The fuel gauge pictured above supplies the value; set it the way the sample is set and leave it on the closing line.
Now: **0.5**
